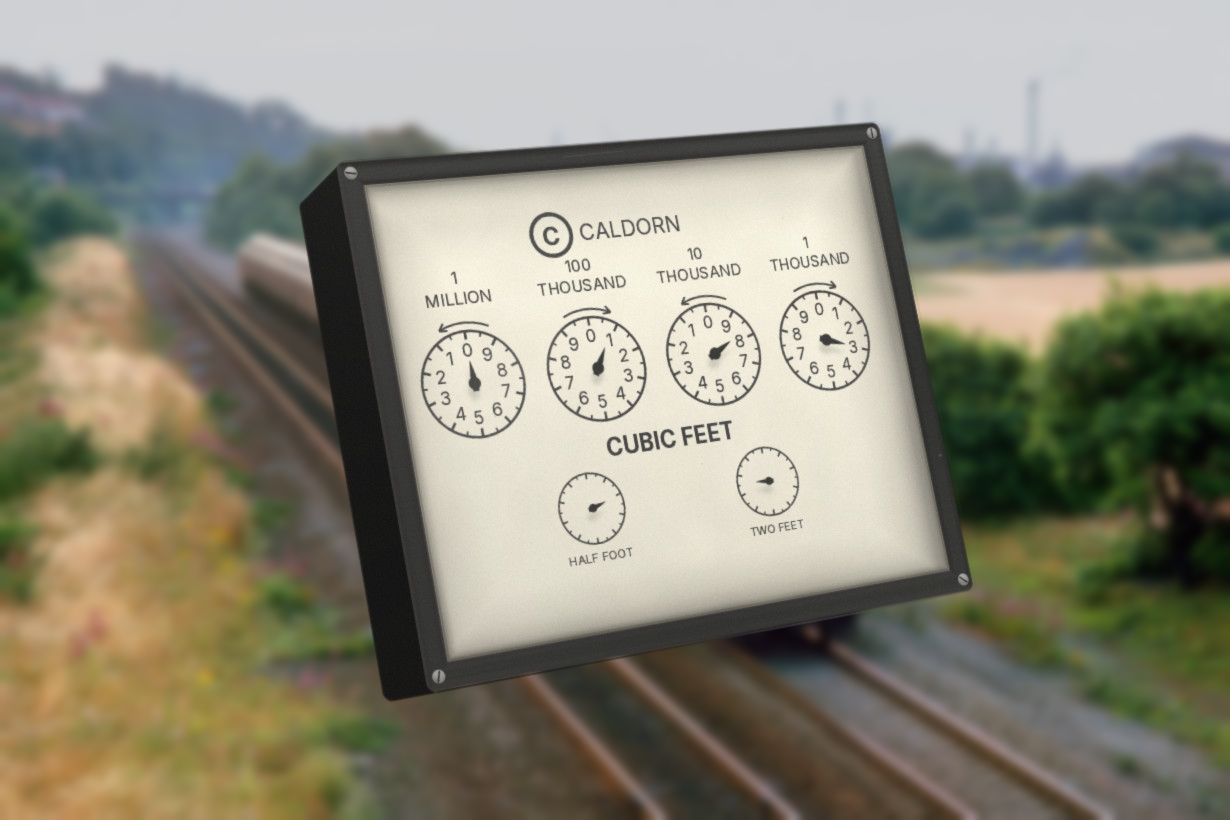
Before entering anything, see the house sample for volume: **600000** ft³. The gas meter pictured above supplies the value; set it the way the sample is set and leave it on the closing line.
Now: **8300** ft³
